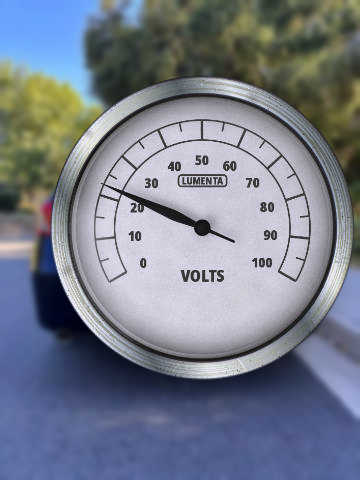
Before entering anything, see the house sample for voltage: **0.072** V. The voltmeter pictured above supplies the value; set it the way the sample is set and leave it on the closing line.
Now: **22.5** V
